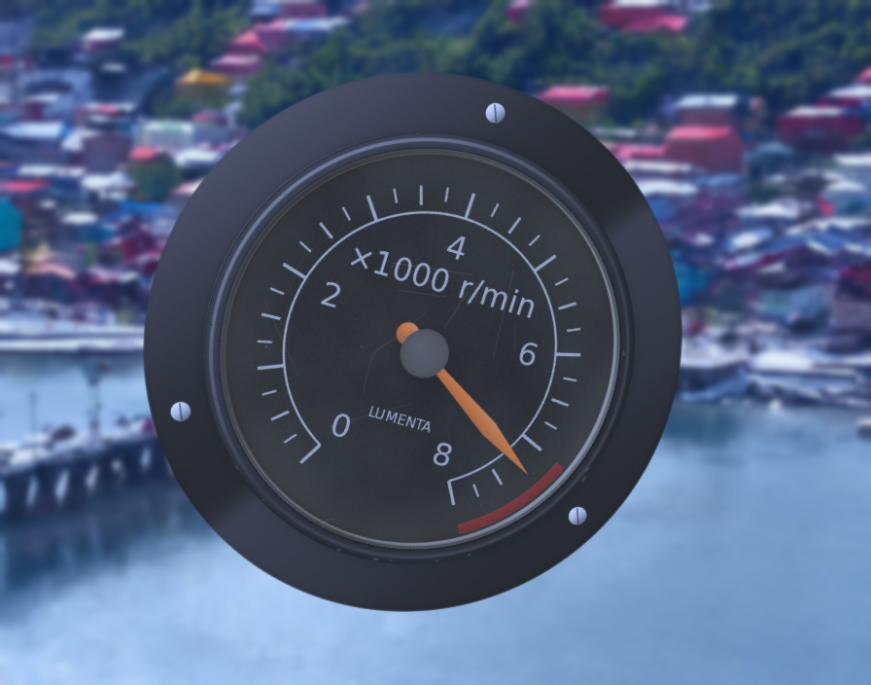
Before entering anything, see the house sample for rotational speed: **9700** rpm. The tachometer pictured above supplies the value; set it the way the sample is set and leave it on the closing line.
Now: **7250** rpm
